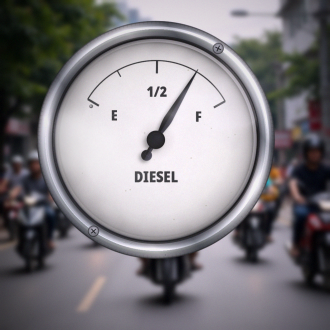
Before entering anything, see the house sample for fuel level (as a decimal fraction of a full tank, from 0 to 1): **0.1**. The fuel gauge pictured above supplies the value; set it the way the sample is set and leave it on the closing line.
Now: **0.75**
